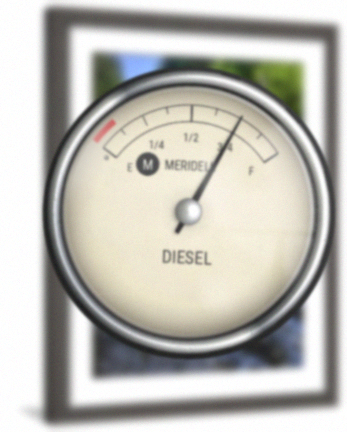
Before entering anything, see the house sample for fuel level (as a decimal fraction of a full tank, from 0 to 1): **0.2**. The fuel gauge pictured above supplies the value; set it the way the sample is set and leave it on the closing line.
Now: **0.75**
